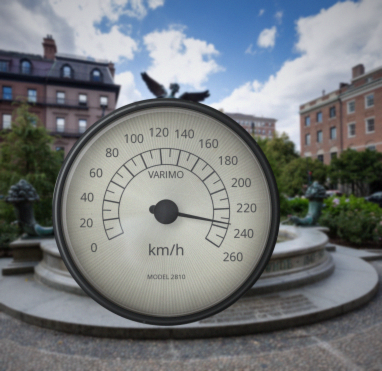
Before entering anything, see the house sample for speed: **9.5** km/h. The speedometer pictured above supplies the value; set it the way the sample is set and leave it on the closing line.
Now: **235** km/h
